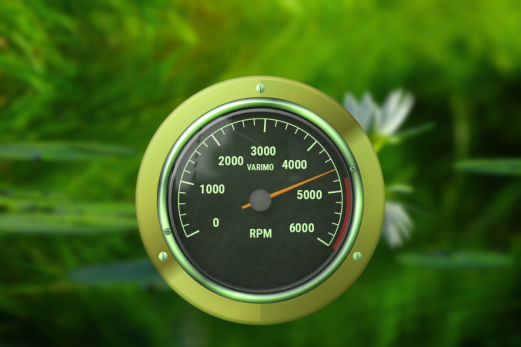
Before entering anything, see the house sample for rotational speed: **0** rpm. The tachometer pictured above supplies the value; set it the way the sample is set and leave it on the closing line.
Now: **4600** rpm
